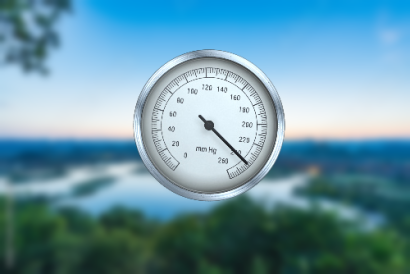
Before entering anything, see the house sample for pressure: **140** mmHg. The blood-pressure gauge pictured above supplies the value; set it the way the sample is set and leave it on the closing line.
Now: **240** mmHg
